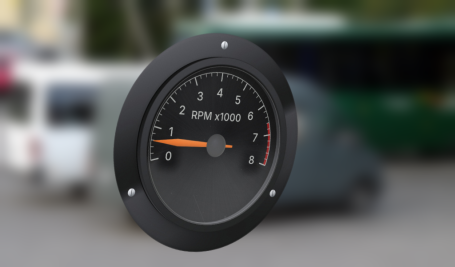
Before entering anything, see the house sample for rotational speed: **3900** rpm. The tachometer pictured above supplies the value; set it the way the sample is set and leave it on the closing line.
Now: **600** rpm
